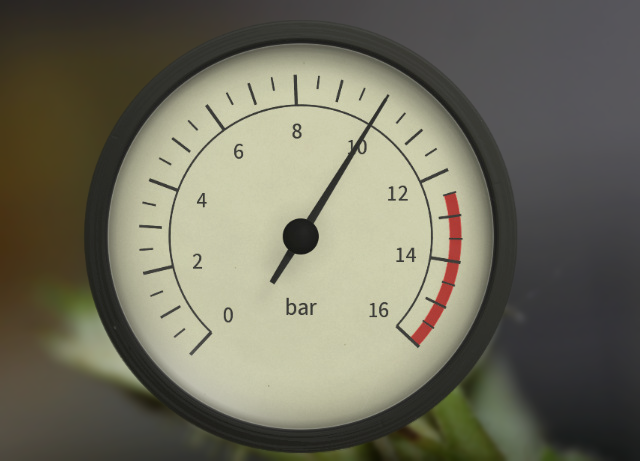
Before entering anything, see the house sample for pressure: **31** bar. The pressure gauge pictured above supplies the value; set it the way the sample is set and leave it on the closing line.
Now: **10** bar
